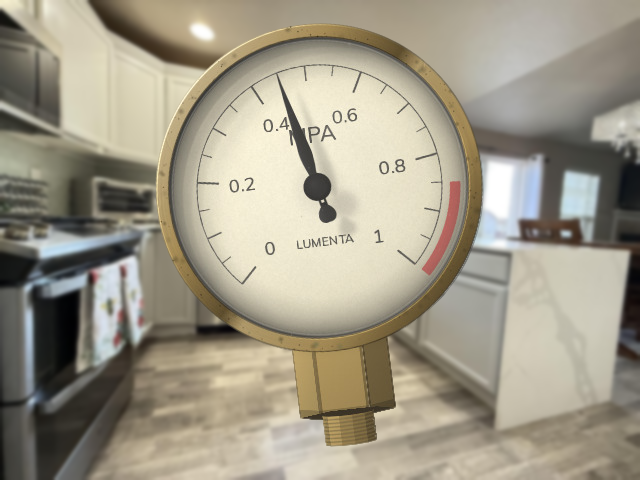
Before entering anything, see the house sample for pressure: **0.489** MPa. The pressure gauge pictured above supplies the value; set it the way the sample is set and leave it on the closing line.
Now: **0.45** MPa
